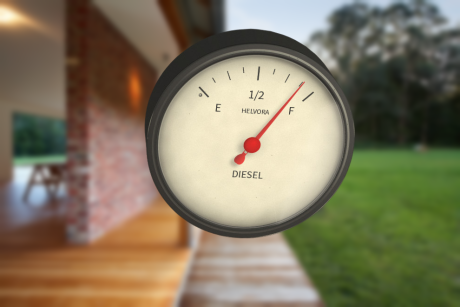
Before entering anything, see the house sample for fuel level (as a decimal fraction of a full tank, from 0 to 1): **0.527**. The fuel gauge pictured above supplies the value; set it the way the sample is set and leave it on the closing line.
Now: **0.875**
